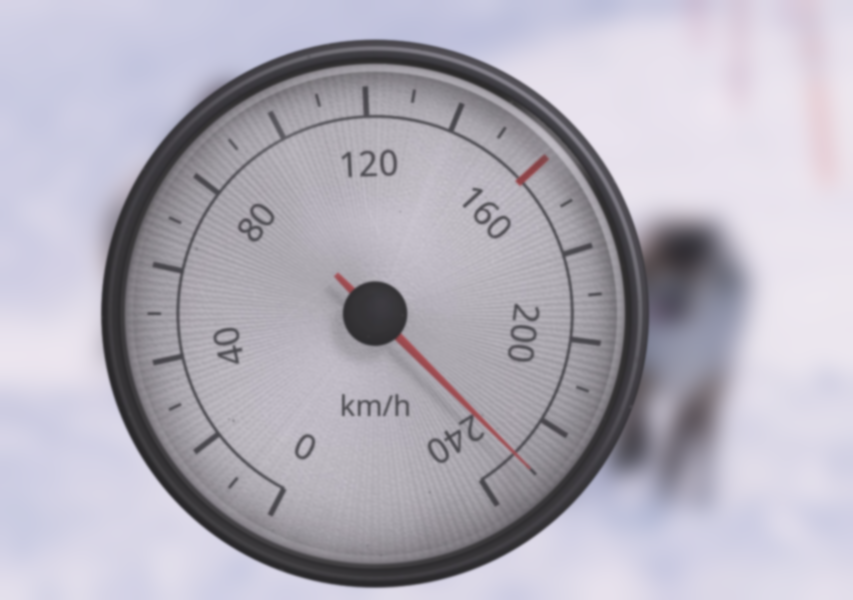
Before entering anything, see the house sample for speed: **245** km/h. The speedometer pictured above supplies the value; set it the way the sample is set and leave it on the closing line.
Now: **230** km/h
